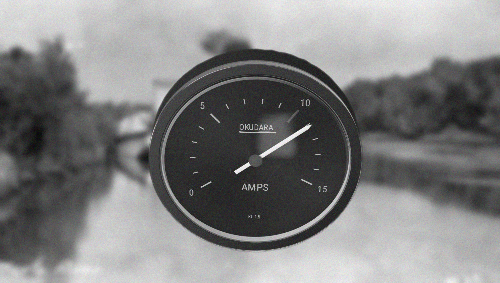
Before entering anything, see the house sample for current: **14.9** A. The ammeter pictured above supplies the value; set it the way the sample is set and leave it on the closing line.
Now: **11** A
